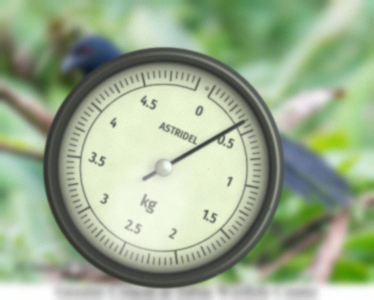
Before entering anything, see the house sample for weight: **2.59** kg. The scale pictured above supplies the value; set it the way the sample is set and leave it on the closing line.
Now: **0.4** kg
